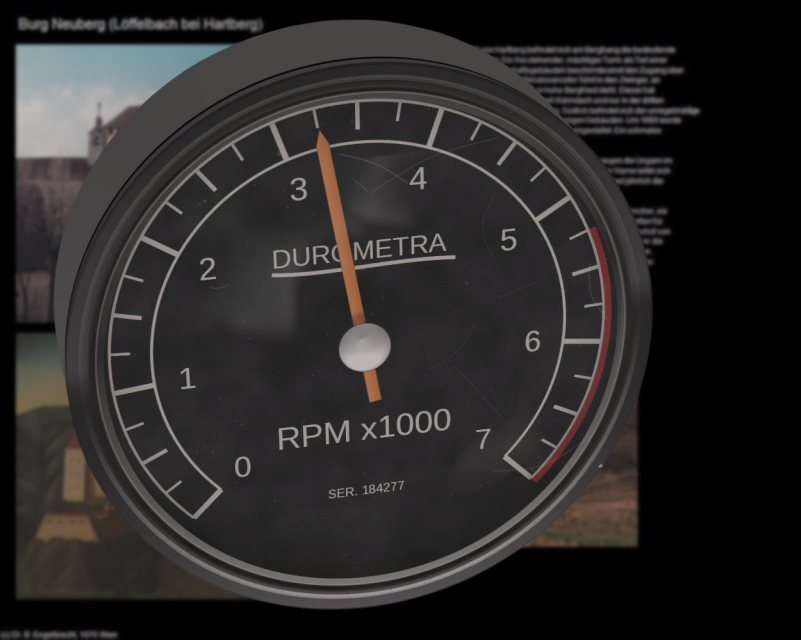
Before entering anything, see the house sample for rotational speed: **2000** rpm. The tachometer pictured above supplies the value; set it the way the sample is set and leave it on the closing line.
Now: **3250** rpm
